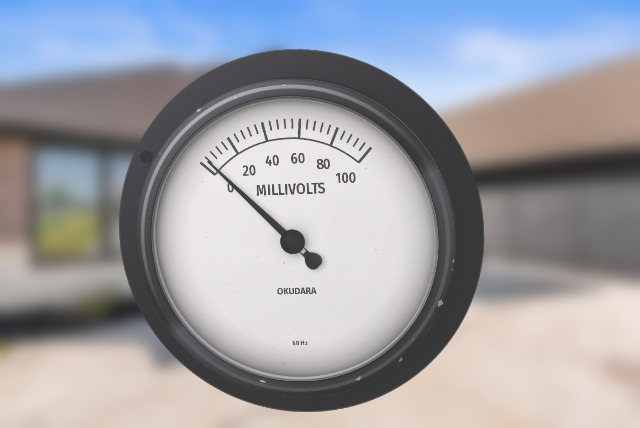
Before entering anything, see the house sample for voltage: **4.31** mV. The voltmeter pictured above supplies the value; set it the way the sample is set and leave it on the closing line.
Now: **4** mV
